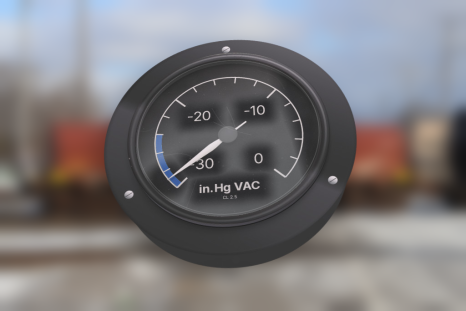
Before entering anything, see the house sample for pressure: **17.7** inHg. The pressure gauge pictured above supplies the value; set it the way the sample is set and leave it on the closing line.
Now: **-29** inHg
